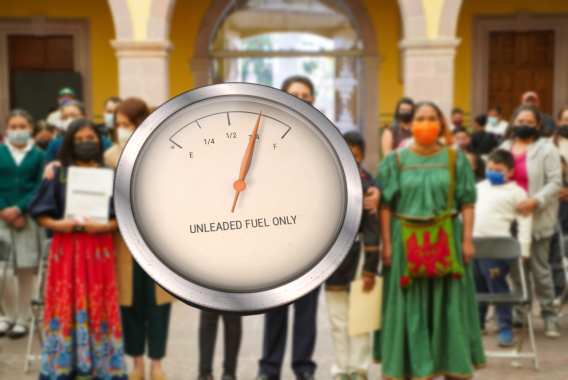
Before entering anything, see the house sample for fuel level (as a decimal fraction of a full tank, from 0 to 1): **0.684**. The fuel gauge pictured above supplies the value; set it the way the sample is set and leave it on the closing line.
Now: **0.75**
